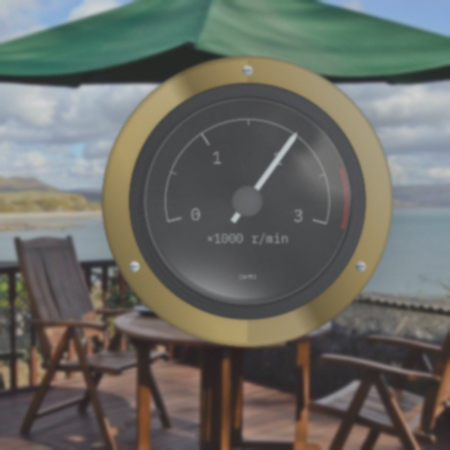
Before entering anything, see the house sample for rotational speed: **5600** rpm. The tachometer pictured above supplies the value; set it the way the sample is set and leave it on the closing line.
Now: **2000** rpm
